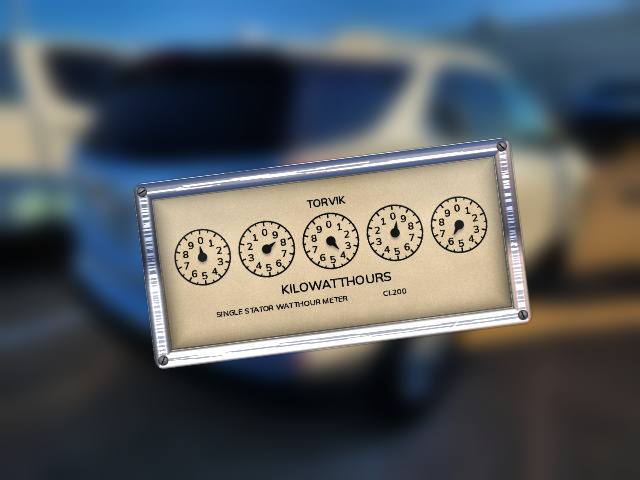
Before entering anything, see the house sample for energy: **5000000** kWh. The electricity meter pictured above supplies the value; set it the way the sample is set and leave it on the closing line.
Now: **98396** kWh
